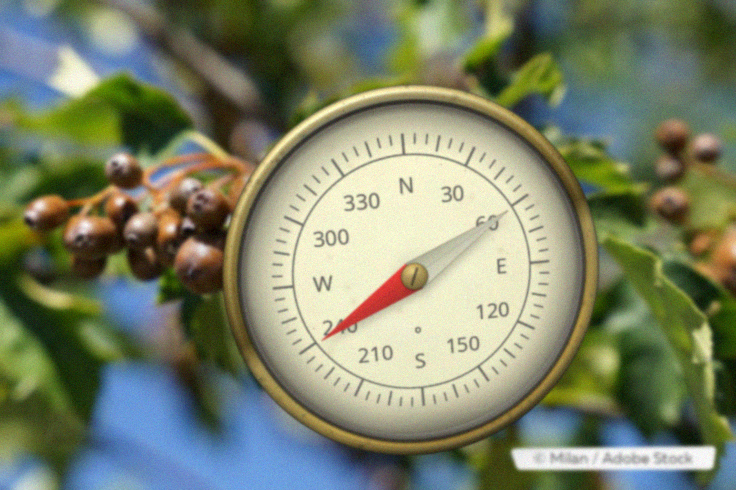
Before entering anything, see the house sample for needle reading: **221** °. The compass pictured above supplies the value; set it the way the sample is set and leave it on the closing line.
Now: **240** °
